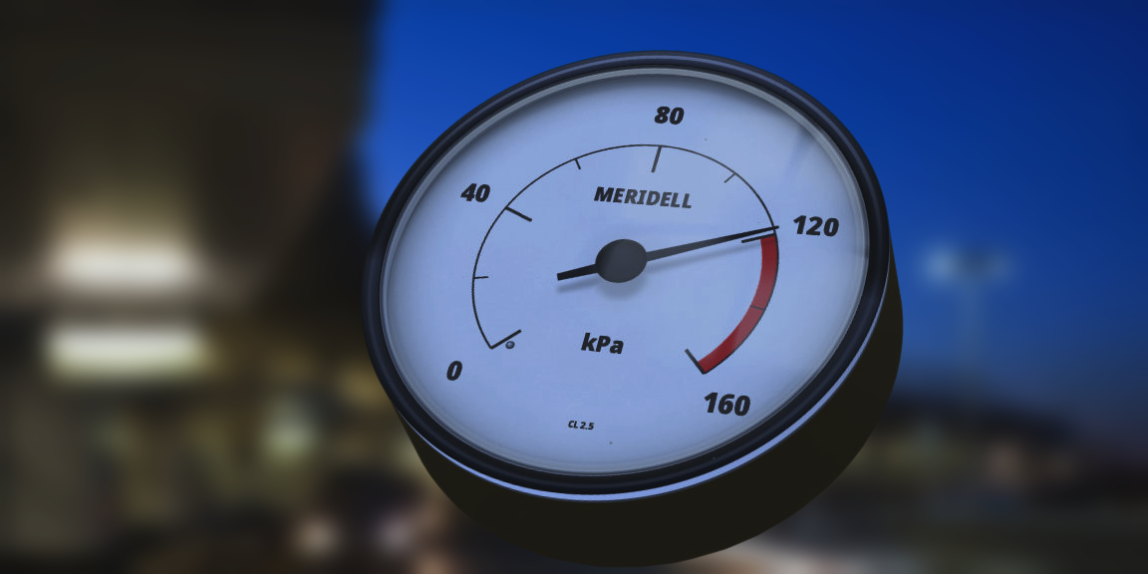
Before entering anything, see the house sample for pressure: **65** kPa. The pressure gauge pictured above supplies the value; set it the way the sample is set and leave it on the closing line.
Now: **120** kPa
